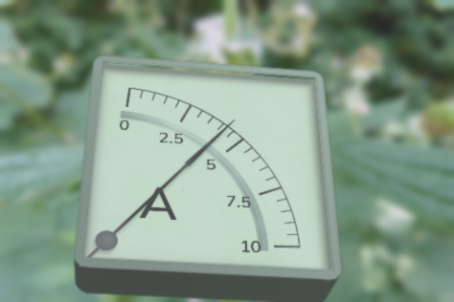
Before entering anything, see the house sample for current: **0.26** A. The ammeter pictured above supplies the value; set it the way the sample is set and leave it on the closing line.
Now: **4.25** A
